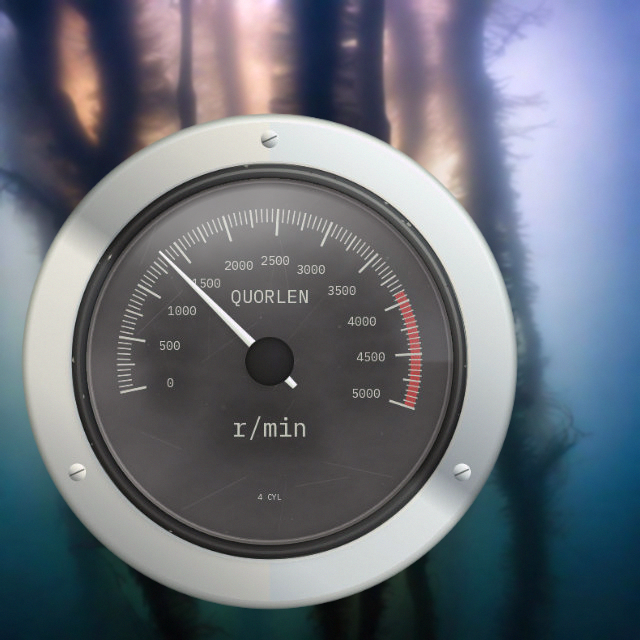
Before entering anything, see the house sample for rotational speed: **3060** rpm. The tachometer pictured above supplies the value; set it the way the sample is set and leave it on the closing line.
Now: **1350** rpm
